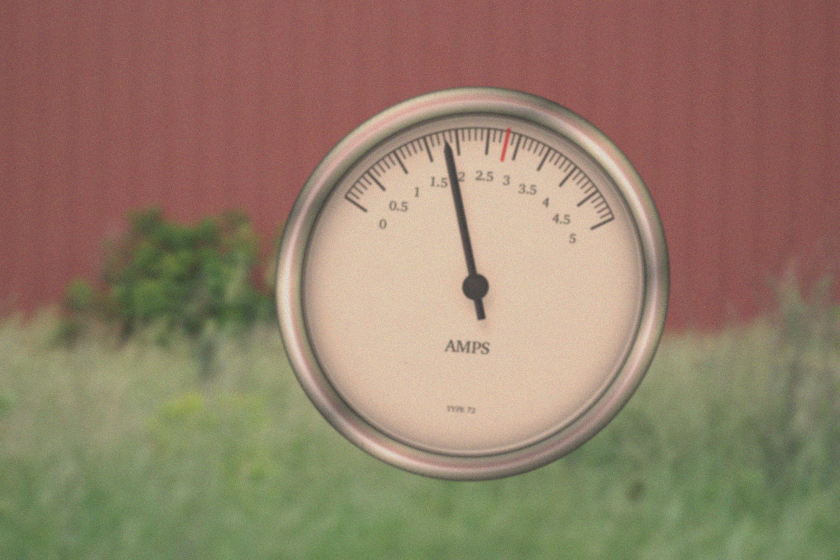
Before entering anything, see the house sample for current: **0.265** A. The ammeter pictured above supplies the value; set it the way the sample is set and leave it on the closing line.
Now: **1.8** A
